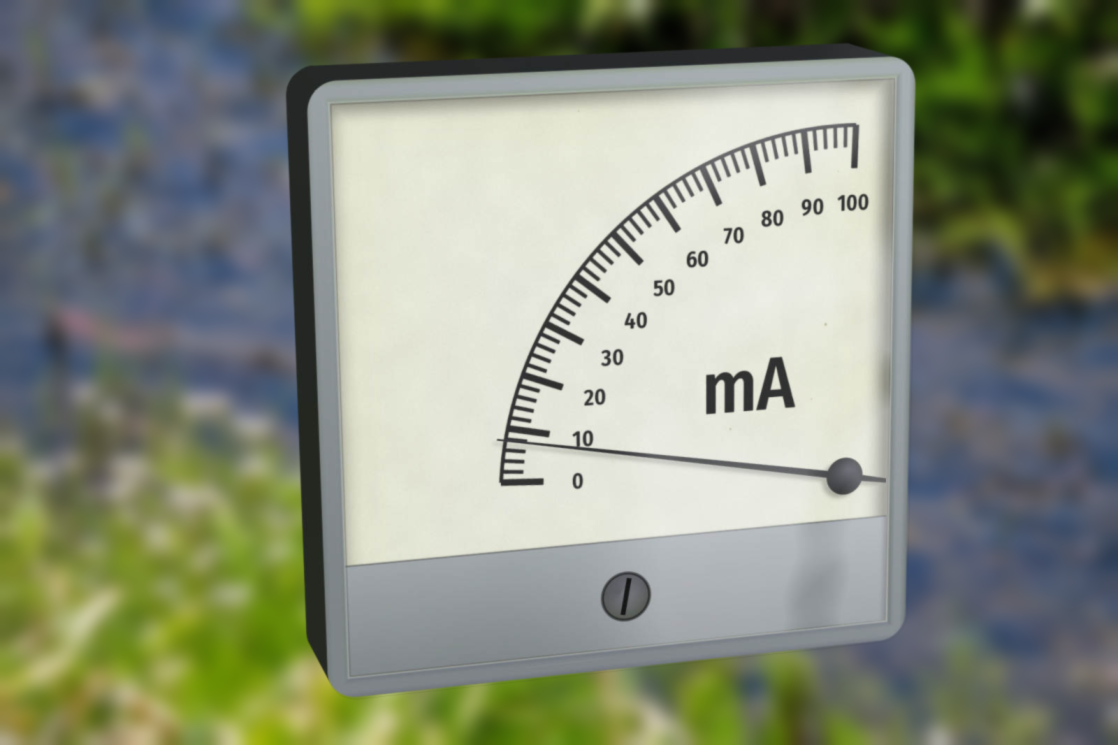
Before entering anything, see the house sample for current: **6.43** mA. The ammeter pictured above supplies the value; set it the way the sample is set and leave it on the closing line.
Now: **8** mA
